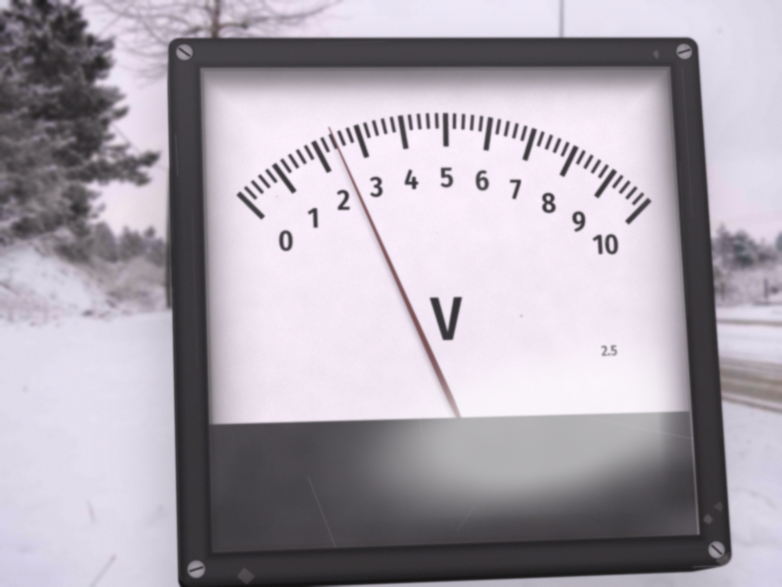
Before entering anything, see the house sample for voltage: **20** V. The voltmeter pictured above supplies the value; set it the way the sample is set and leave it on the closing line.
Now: **2.4** V
